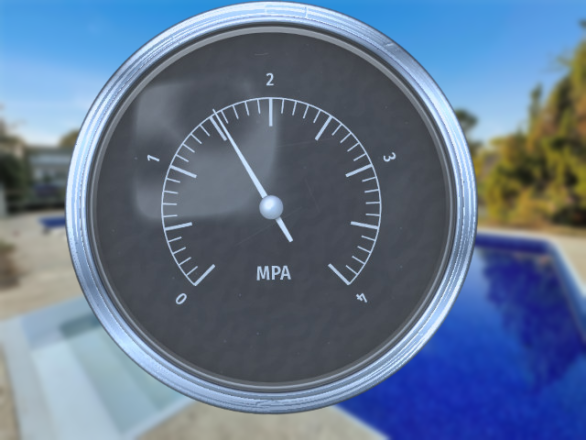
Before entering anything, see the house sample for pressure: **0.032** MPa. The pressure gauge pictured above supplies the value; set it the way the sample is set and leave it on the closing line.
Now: **1.55** MPa
